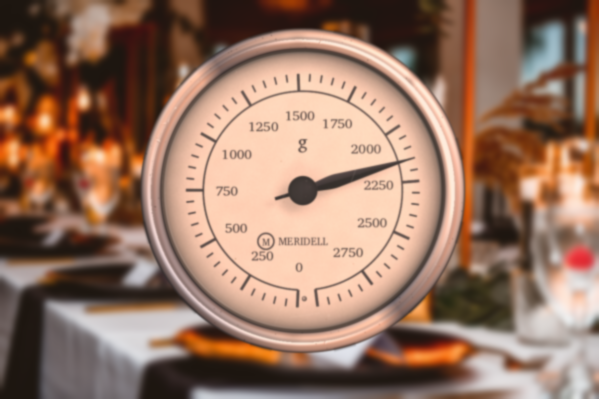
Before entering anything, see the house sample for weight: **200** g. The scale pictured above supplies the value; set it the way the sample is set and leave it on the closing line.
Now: **2150** g
